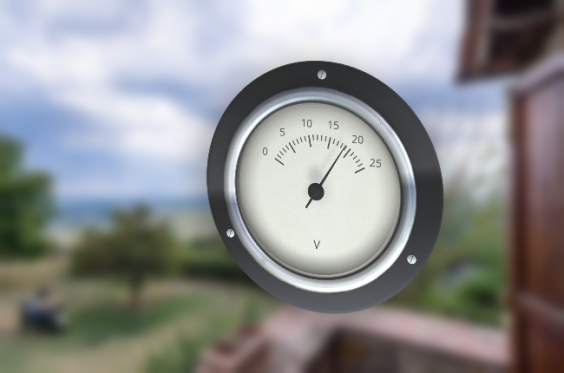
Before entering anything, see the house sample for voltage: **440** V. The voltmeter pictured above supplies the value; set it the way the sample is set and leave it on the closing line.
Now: **19** V
